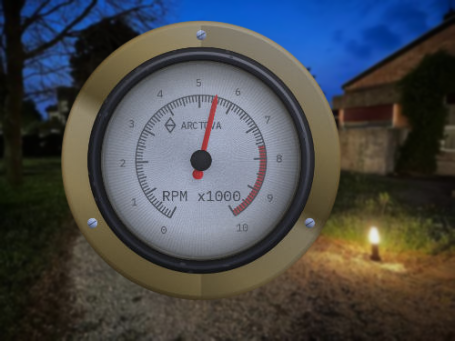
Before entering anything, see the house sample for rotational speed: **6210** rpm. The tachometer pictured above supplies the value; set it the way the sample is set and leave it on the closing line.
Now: **5500** rpm
